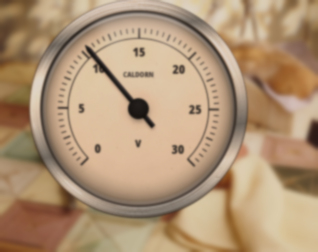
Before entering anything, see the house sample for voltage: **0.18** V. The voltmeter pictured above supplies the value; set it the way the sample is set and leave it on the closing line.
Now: **10.5** V
